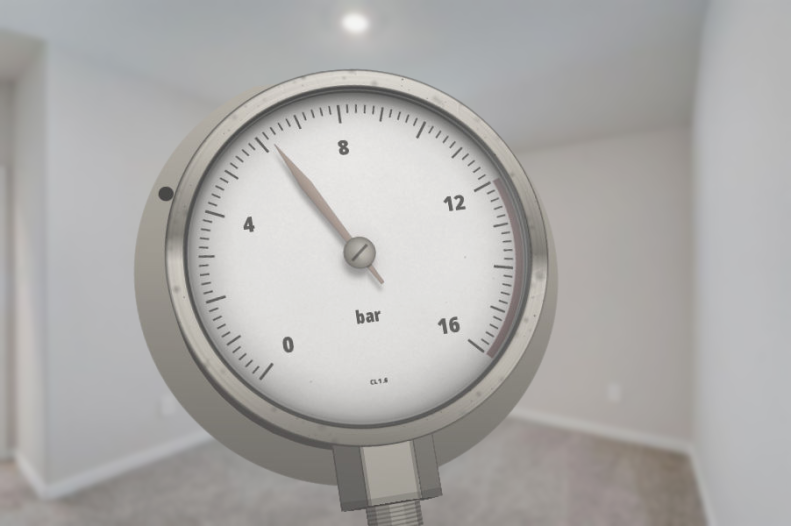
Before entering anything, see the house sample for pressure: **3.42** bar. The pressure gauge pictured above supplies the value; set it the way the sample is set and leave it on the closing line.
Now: **6.2** bar
